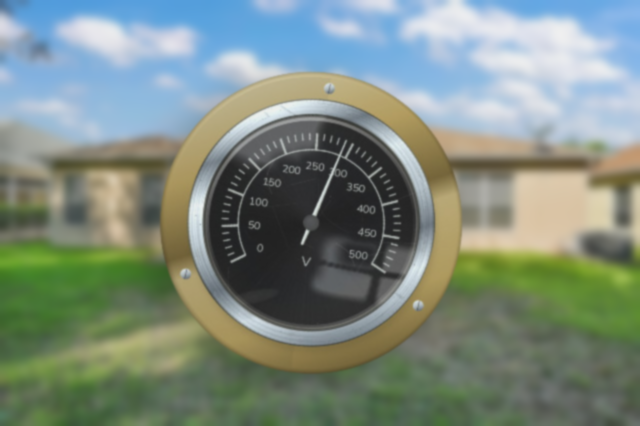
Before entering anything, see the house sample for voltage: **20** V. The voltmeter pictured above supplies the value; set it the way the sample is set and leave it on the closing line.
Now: **290** V
